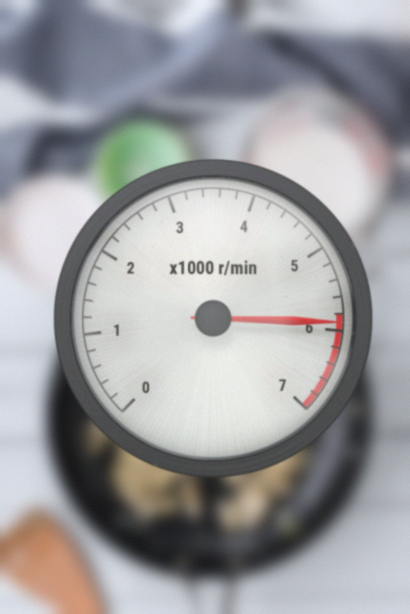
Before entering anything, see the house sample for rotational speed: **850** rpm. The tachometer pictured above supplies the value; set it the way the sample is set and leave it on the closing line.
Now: **5900** rpm
